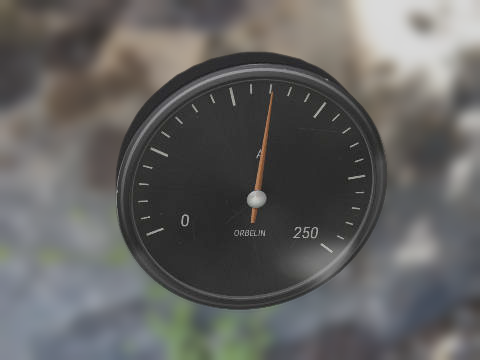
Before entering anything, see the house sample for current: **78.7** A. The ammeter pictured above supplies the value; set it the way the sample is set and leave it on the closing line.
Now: **120** A
